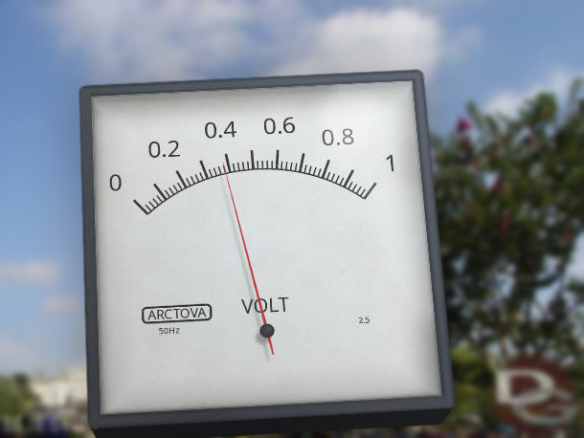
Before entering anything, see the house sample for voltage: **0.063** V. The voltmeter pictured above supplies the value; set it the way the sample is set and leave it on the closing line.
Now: **0.38** V
